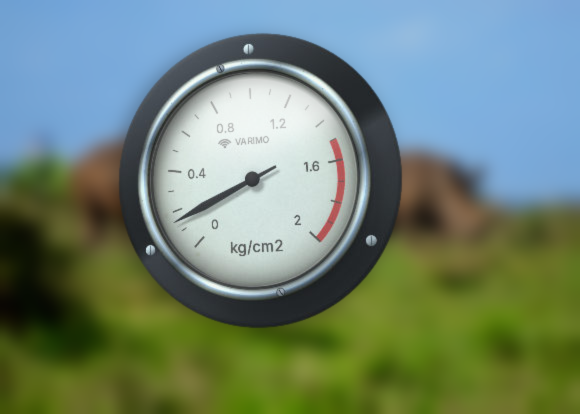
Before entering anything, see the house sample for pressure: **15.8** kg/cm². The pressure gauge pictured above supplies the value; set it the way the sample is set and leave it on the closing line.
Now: **0.15** kg/cm²
